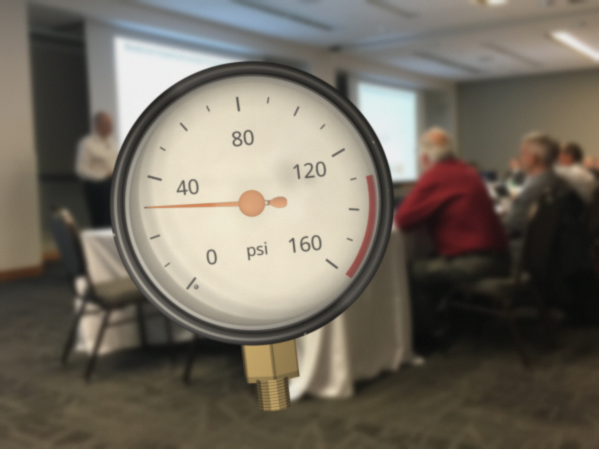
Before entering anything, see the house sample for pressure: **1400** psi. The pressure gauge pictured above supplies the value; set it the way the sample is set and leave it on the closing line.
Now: **30** psi
